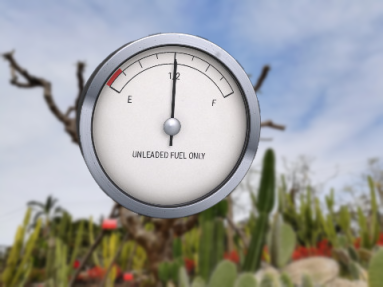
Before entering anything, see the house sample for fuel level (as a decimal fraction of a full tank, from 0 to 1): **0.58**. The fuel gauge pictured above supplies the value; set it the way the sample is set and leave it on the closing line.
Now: **0.5**
